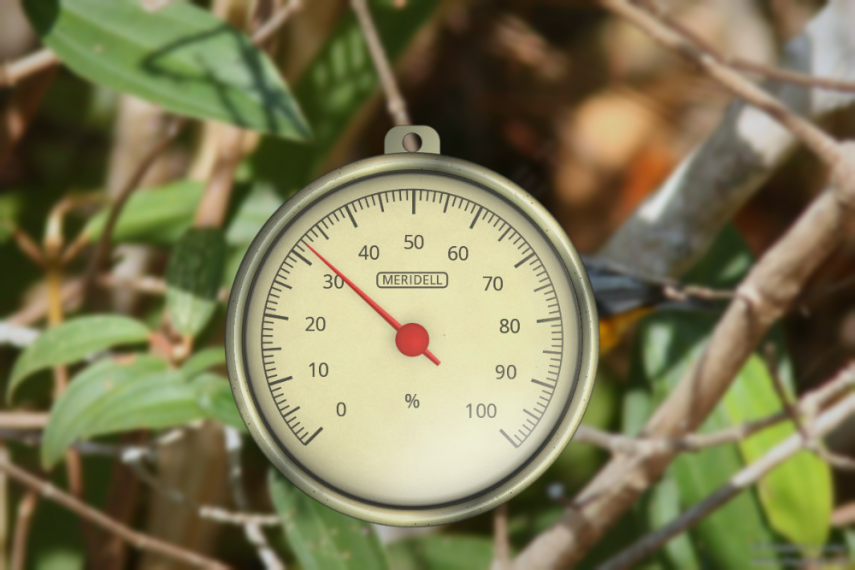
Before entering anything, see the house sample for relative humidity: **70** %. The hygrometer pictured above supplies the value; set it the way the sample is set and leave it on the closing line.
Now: **32** %
